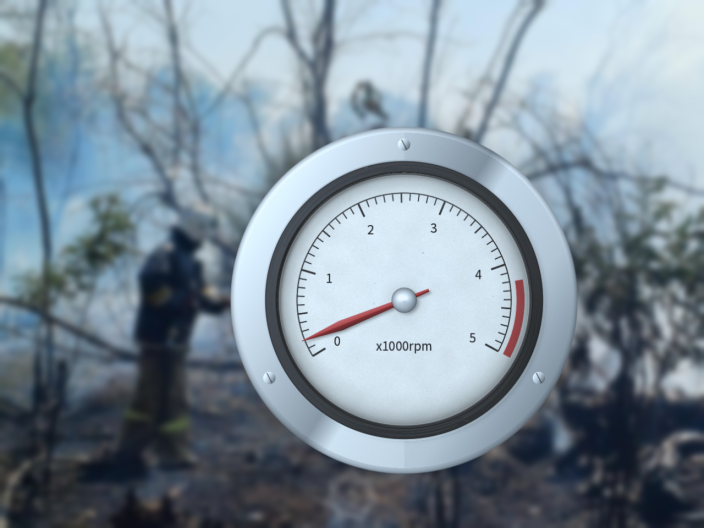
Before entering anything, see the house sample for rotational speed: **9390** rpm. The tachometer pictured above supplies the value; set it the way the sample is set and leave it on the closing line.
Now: **200** rpm
